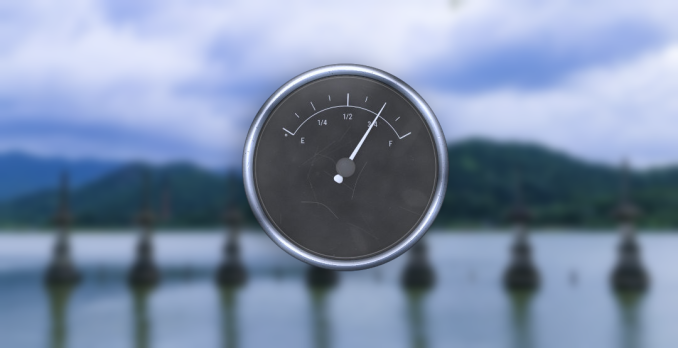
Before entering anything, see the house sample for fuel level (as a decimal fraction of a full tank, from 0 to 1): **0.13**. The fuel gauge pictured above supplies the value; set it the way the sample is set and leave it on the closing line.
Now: **0.75**
